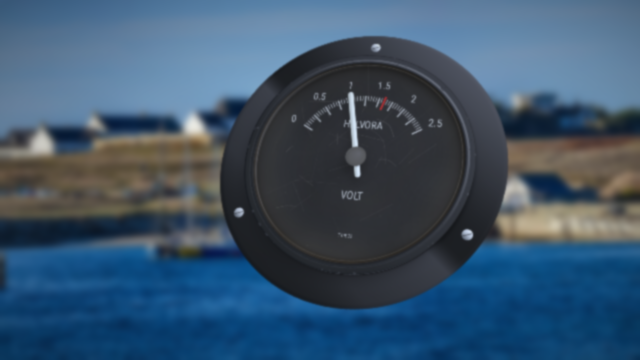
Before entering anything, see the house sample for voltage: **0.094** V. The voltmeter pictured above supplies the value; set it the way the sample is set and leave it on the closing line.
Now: **1** V
